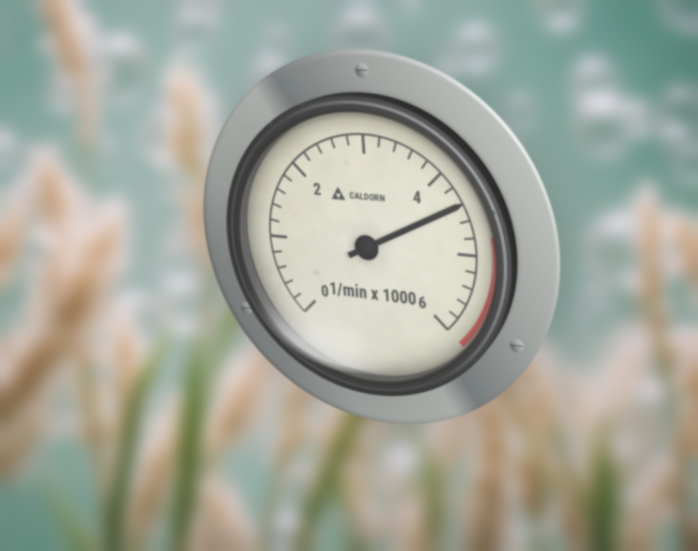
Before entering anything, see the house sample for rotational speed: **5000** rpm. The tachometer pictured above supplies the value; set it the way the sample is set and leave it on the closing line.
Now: **4400** rpm
